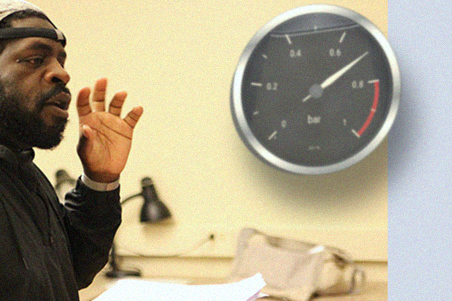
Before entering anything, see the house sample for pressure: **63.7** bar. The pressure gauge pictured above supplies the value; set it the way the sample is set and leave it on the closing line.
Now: **0.7** bar
